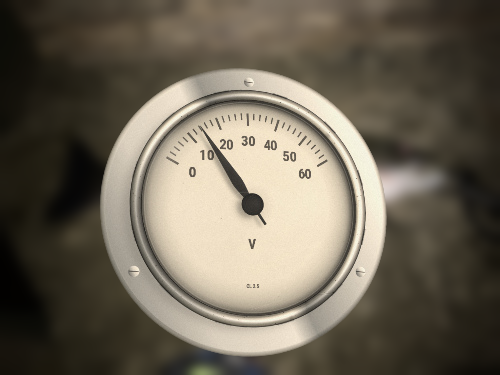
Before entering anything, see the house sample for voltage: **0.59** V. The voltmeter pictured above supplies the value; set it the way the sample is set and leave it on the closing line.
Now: **14** V
